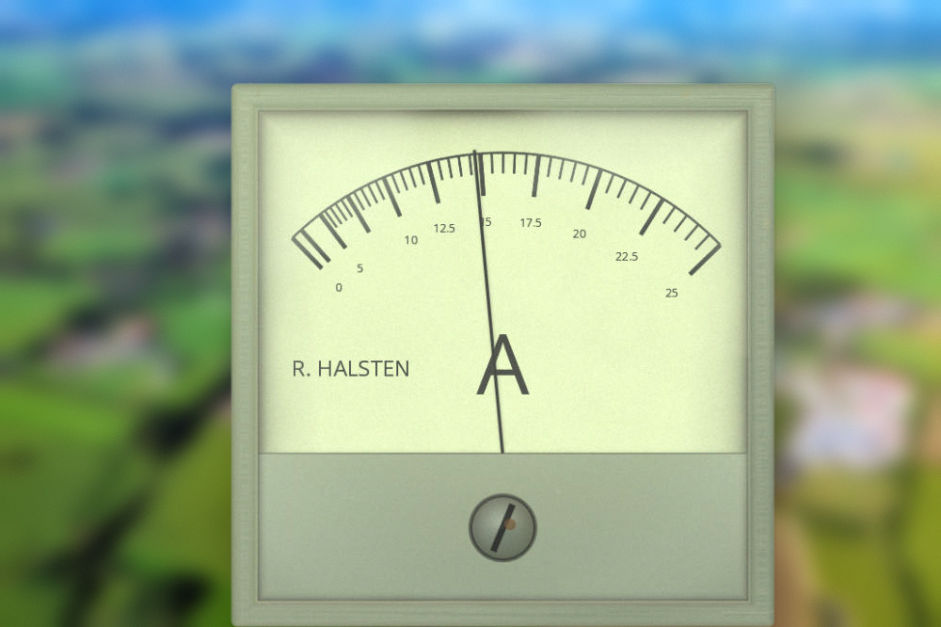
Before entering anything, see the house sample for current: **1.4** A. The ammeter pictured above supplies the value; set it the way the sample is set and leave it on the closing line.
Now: **14.75** A
